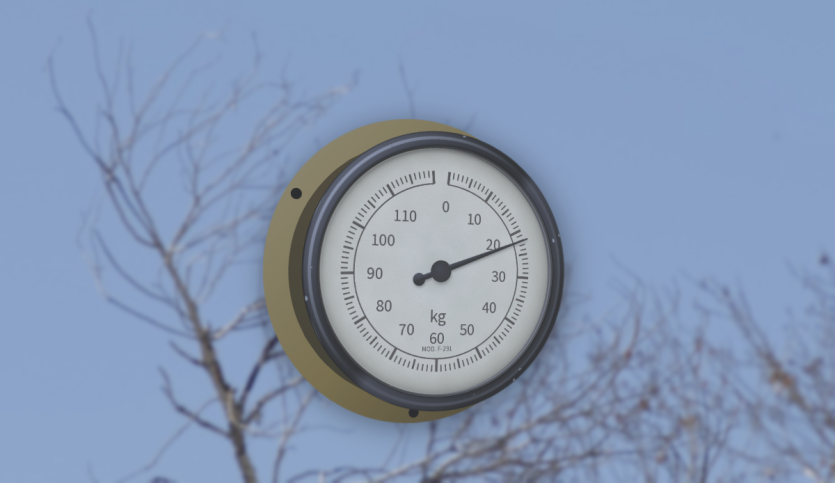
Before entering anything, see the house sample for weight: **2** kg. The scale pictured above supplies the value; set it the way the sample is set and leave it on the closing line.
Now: **22** kg
